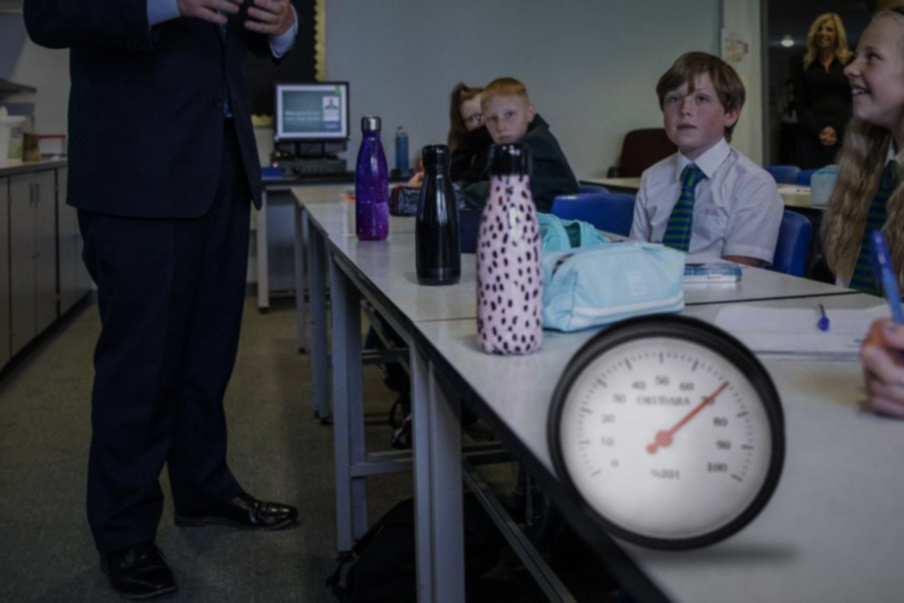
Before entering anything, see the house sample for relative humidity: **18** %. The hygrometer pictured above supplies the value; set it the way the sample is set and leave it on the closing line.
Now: **70** %
